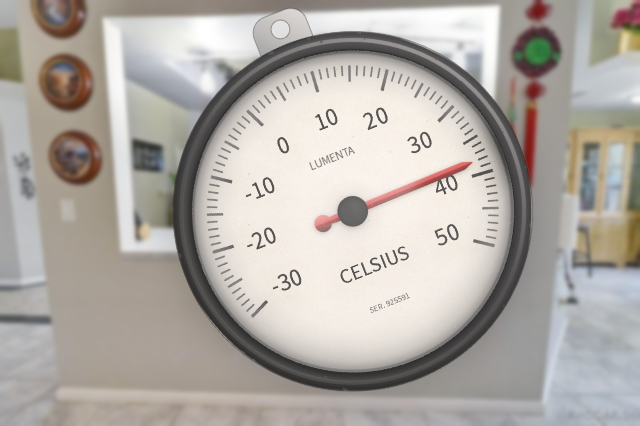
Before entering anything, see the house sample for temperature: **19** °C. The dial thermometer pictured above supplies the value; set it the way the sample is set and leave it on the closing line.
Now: **38** °C
